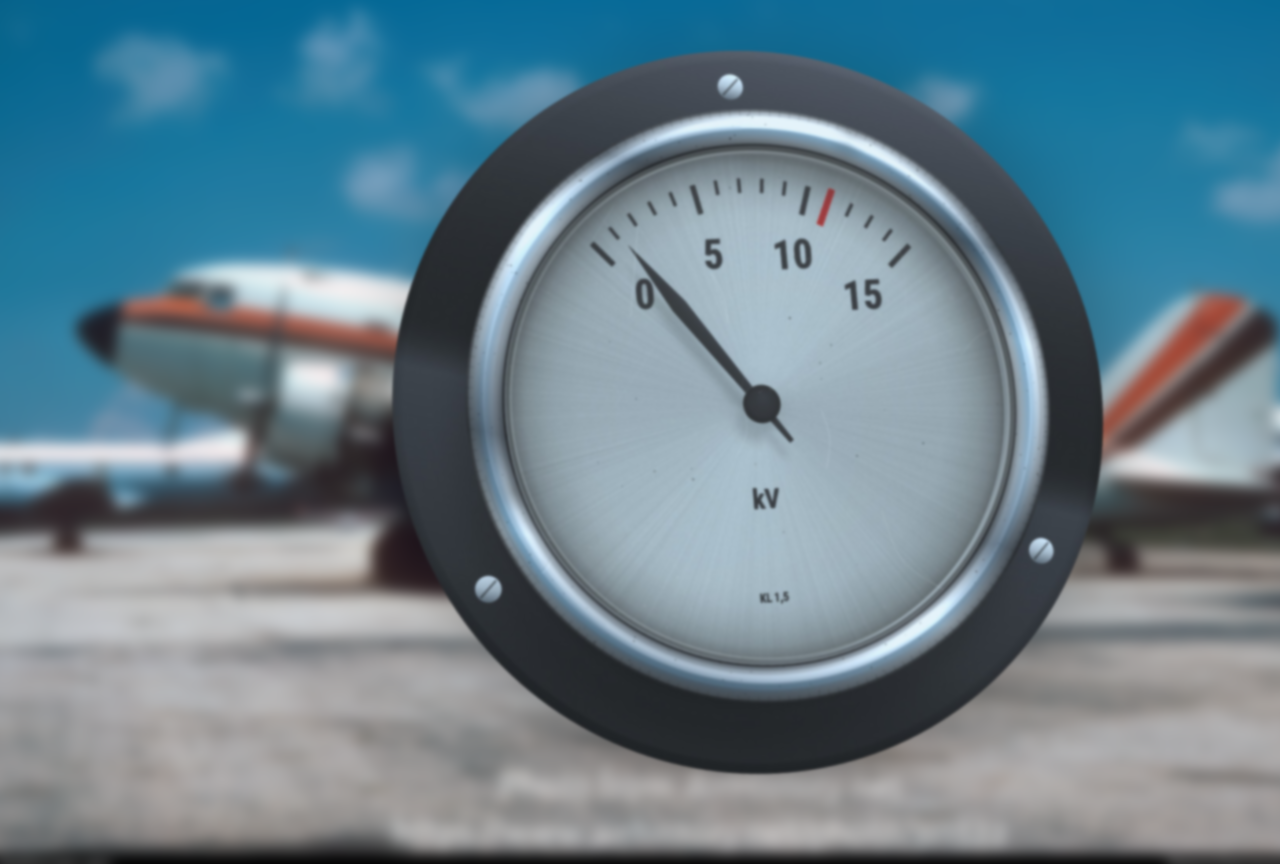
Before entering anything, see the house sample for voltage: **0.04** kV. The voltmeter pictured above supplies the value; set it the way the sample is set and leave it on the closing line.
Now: **1** kV
